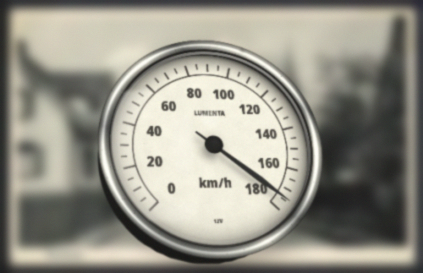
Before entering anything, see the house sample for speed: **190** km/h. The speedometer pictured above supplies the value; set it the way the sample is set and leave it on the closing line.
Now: **175** km/h
